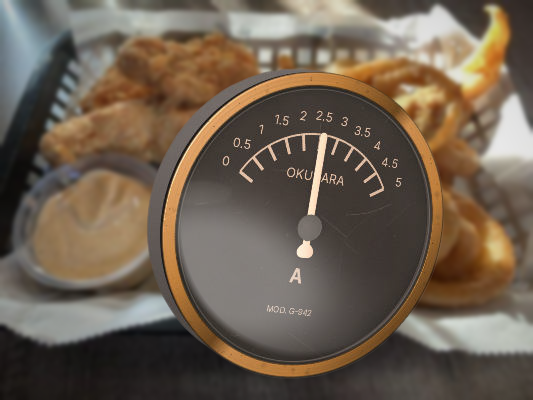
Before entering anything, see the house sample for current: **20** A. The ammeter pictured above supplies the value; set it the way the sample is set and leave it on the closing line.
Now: **2.5** A
